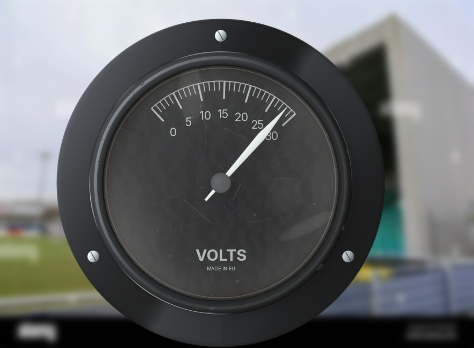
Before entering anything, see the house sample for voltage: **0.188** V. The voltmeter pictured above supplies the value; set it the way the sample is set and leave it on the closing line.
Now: **28** V
